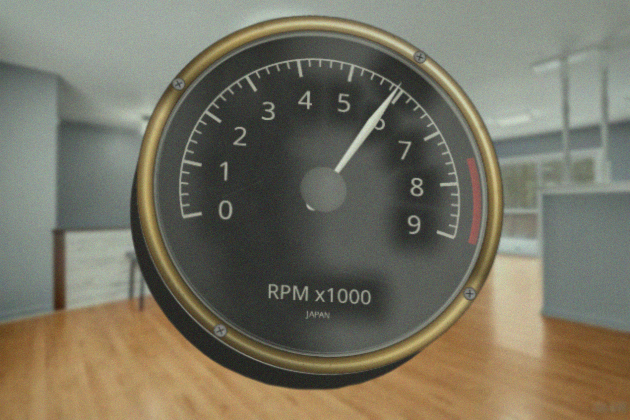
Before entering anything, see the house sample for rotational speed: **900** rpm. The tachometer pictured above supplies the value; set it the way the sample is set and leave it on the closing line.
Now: **5900** rpm
